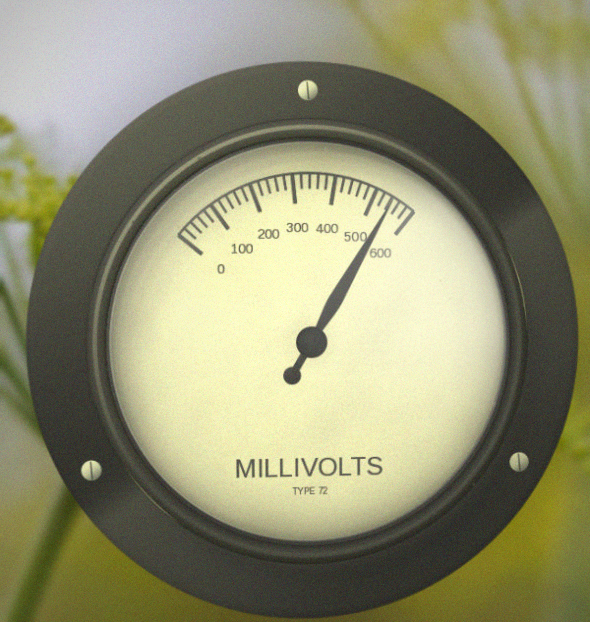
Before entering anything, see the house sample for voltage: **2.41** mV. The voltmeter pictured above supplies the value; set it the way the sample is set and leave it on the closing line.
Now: **540** mV
